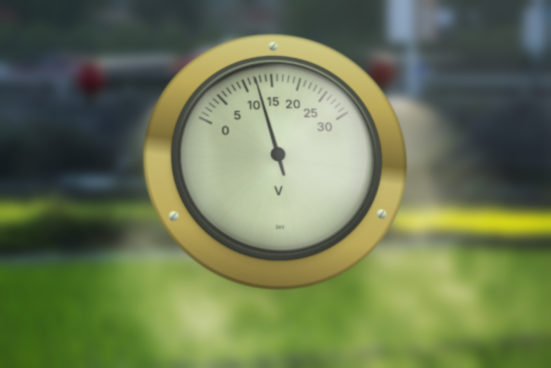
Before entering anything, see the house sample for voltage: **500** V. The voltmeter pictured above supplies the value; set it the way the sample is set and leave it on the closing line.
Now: **12** V
